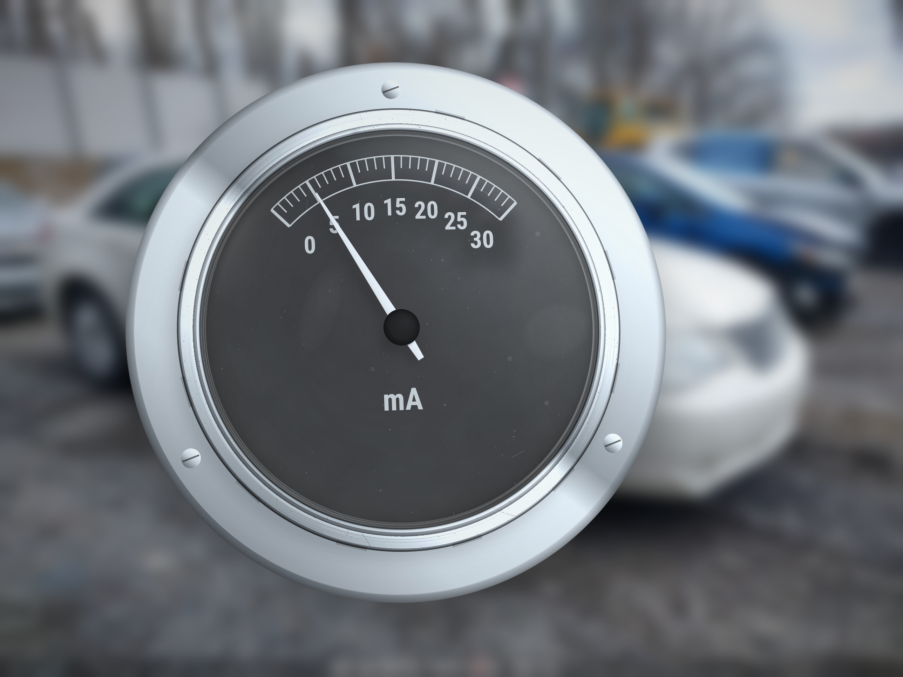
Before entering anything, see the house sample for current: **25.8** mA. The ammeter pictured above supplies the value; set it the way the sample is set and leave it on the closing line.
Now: **5** mA
